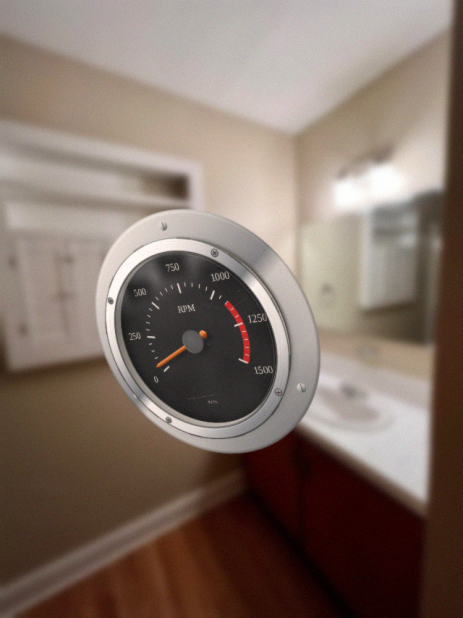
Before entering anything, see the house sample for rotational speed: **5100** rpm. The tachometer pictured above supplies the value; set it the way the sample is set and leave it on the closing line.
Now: **50** rpm
